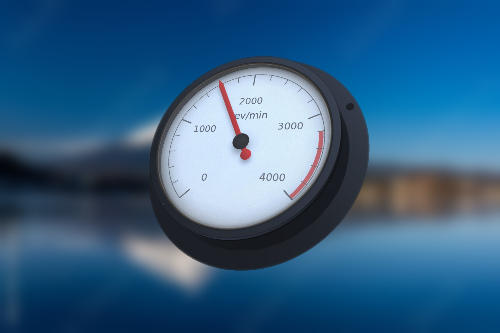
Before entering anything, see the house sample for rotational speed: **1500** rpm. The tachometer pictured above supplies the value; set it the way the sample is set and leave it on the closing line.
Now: **1600** rpm
